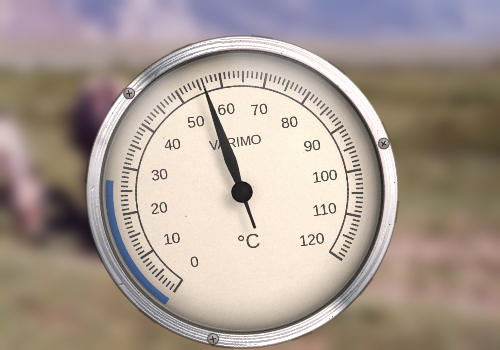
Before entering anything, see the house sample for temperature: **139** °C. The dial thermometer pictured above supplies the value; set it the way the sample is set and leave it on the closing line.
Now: **56** °C
